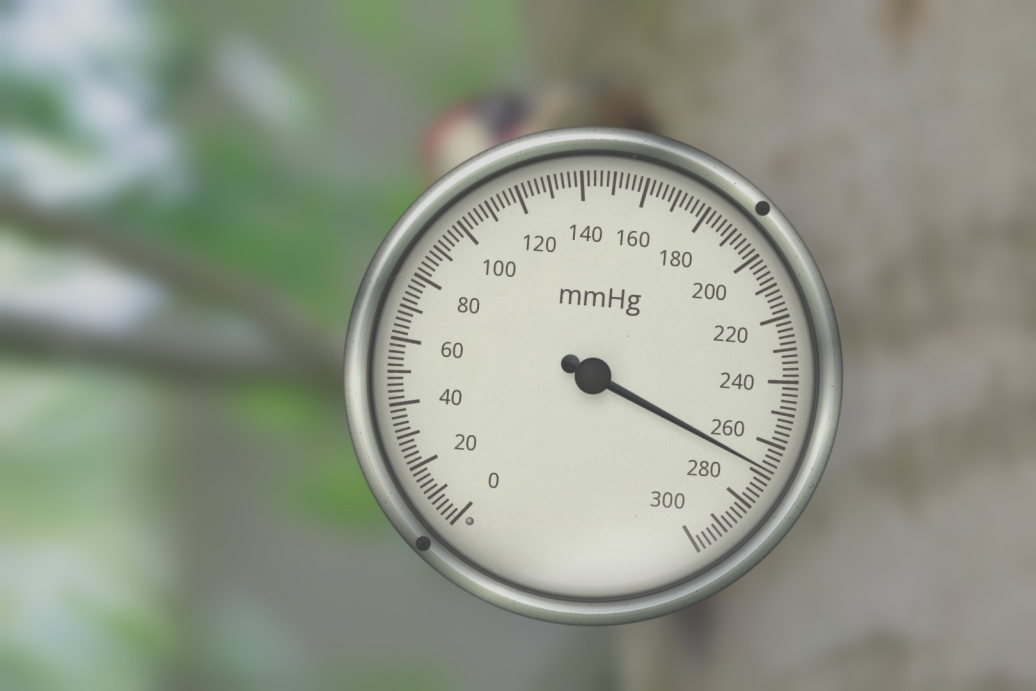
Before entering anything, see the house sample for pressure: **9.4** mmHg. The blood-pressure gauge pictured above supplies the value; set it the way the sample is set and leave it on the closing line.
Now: **268** mmHg
